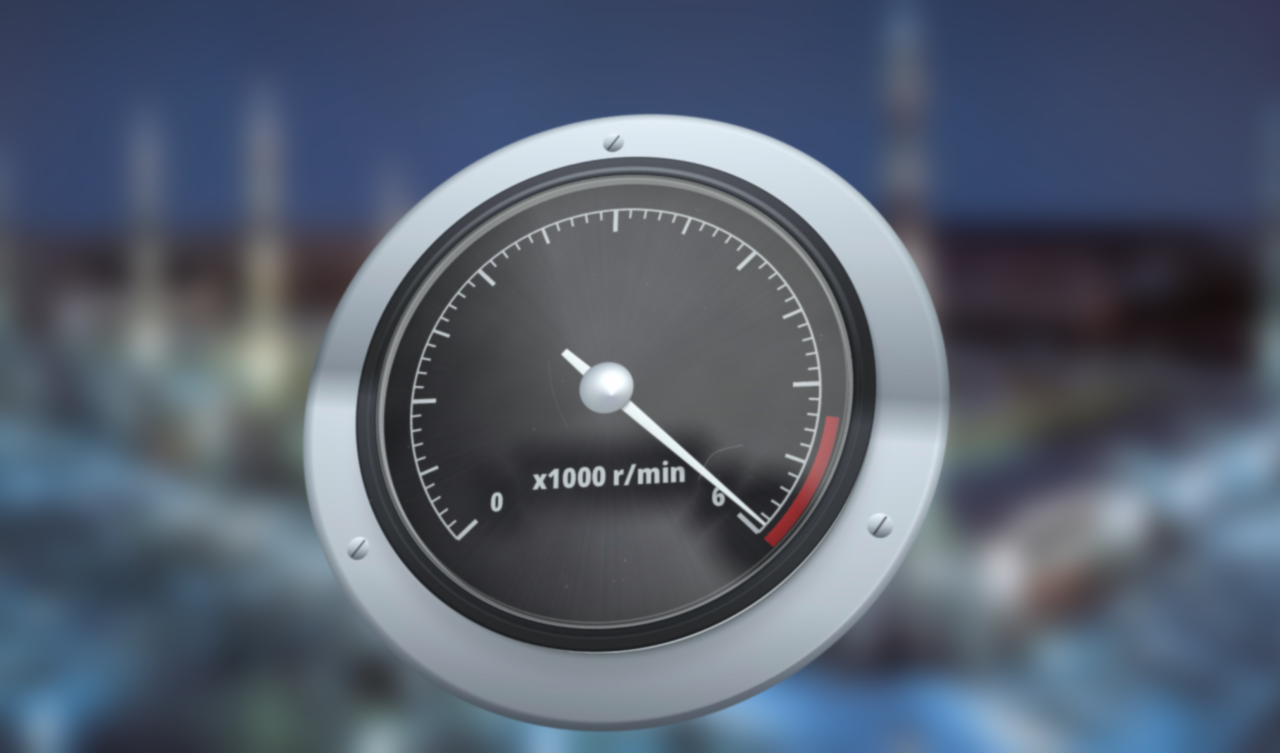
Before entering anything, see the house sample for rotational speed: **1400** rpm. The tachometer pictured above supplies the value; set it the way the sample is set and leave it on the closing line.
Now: **5950** rpm
